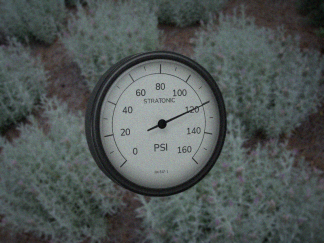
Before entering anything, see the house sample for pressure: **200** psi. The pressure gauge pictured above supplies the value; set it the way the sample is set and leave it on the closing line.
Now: **120** psi
